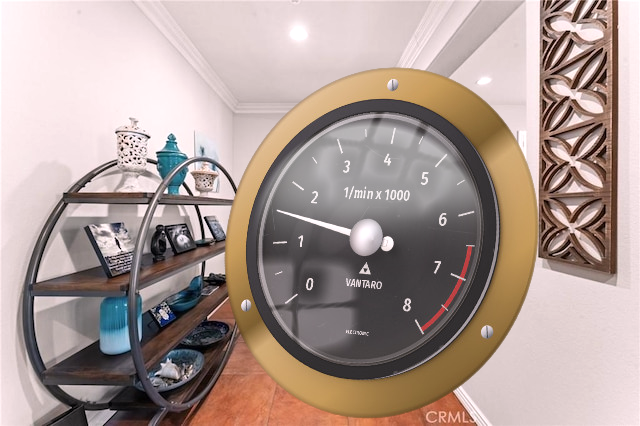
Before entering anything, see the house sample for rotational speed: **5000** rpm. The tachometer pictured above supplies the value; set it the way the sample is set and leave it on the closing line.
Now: **1500** rpm
